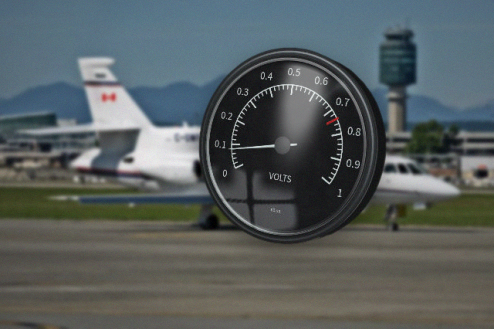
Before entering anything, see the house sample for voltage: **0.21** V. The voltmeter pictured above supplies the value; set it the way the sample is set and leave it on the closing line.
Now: **0.08** V
